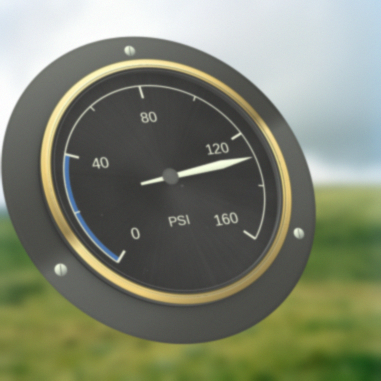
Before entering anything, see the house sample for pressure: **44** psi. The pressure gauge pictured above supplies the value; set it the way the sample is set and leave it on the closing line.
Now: **130** psi
